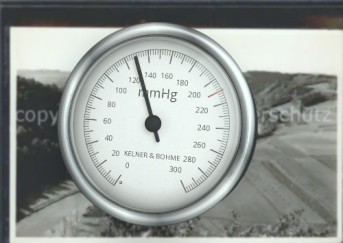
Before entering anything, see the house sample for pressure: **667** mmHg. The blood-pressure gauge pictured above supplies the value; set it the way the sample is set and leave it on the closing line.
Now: **130** mmHg
